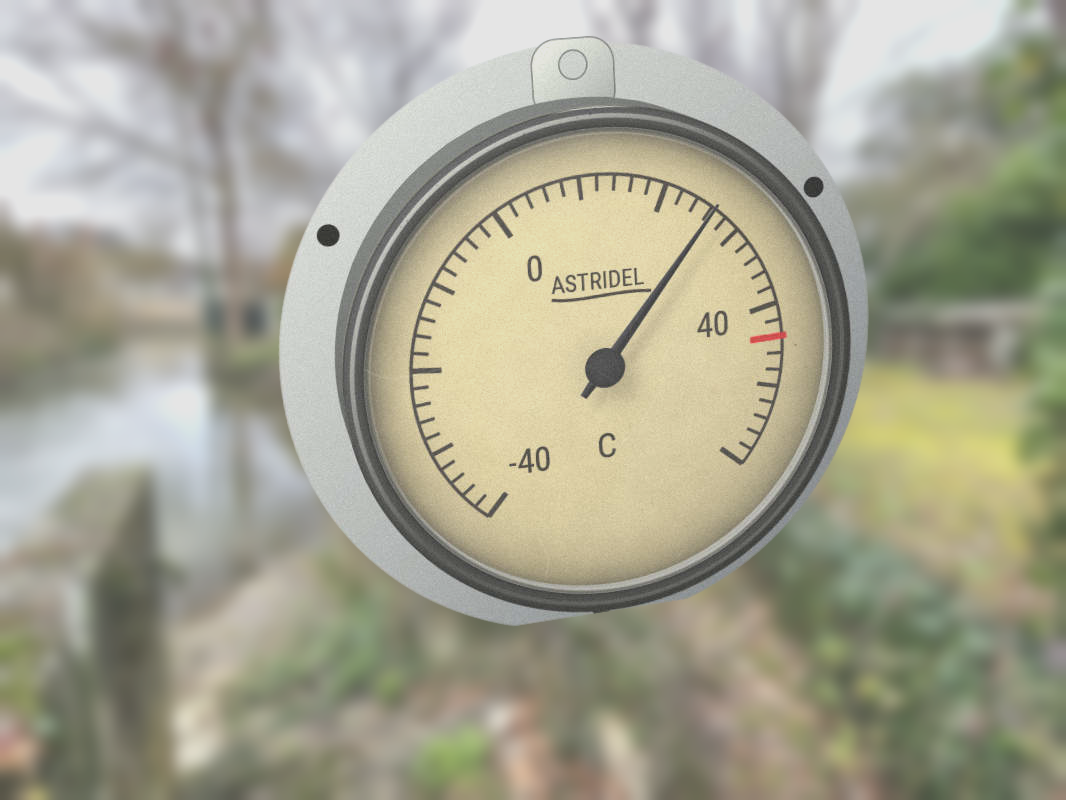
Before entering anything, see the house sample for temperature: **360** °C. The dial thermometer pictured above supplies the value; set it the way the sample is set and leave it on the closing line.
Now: **26** °C
